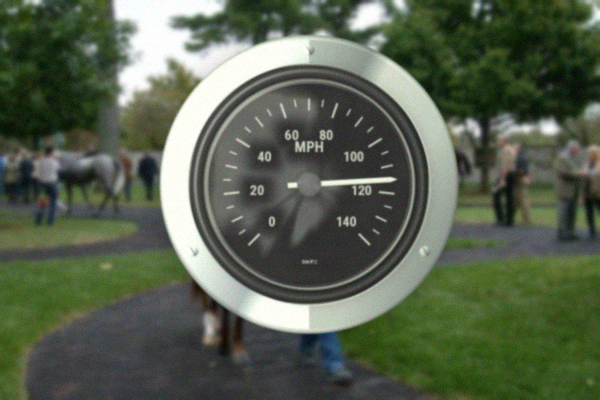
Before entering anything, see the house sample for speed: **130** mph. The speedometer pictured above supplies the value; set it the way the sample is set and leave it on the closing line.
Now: **115** mph
